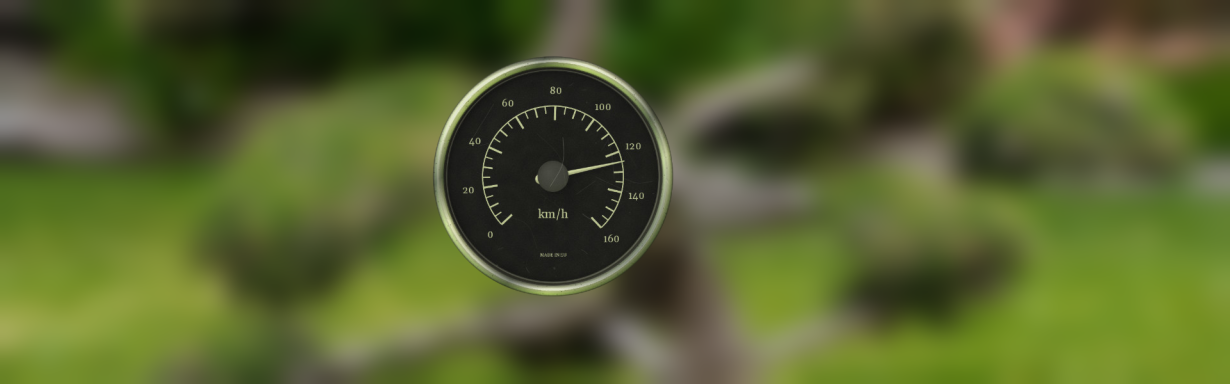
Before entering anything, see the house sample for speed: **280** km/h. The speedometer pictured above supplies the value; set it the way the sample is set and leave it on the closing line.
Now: **125** km/h
